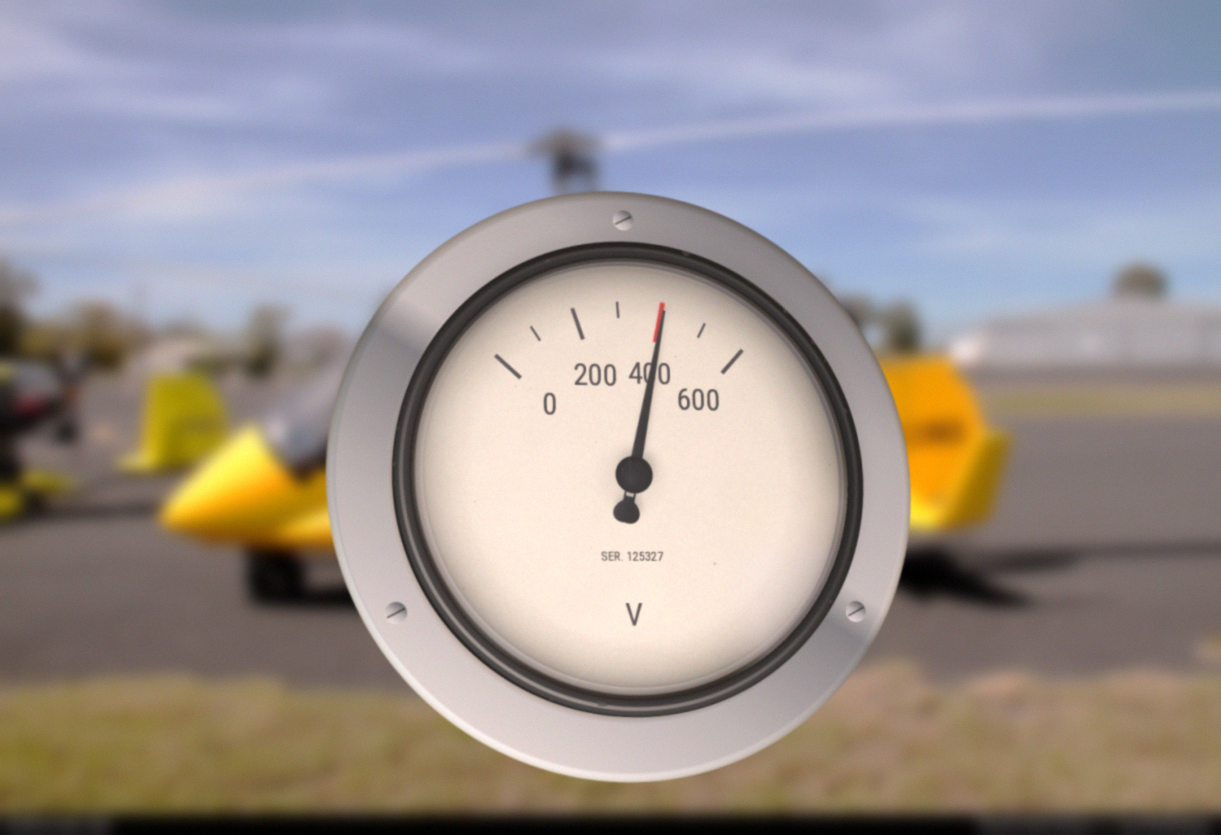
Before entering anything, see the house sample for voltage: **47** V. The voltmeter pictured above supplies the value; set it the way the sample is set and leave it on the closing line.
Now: **400** V
